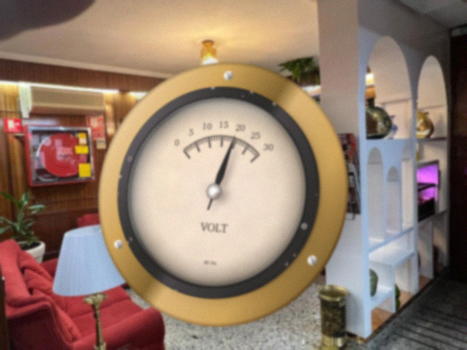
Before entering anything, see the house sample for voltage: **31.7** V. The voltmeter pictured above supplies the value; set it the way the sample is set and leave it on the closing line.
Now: **20** V
